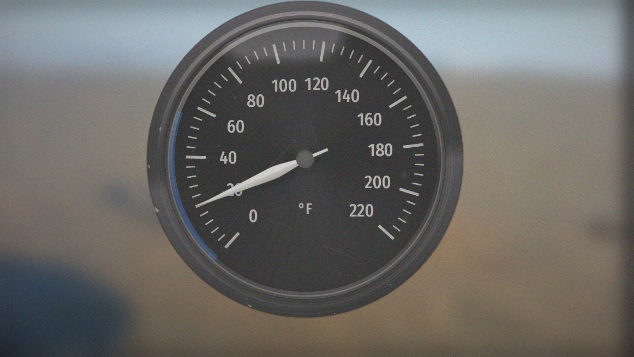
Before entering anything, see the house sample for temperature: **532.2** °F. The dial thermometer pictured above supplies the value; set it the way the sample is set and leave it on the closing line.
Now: **20** °F
